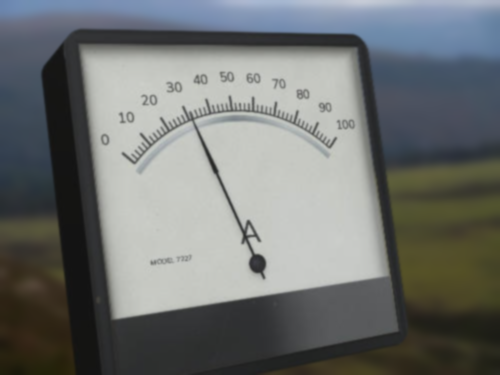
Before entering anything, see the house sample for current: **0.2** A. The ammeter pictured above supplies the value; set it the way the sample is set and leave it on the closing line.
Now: **30** A
